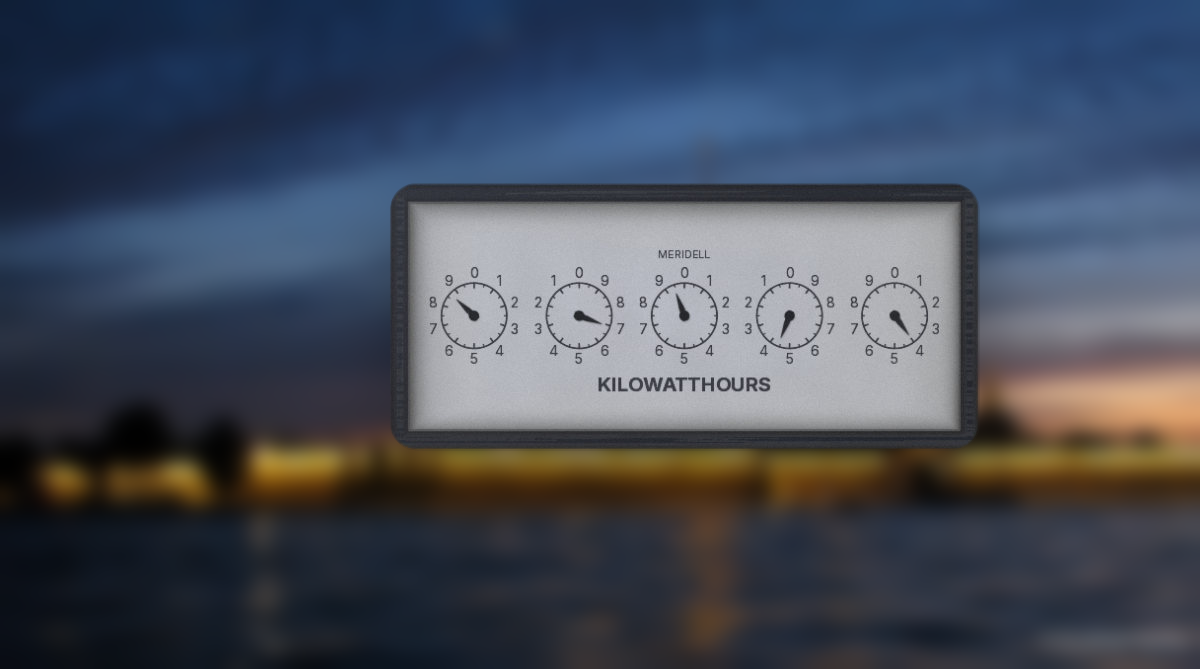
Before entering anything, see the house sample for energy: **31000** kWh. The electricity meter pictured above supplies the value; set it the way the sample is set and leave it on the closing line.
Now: **86944** kWh
